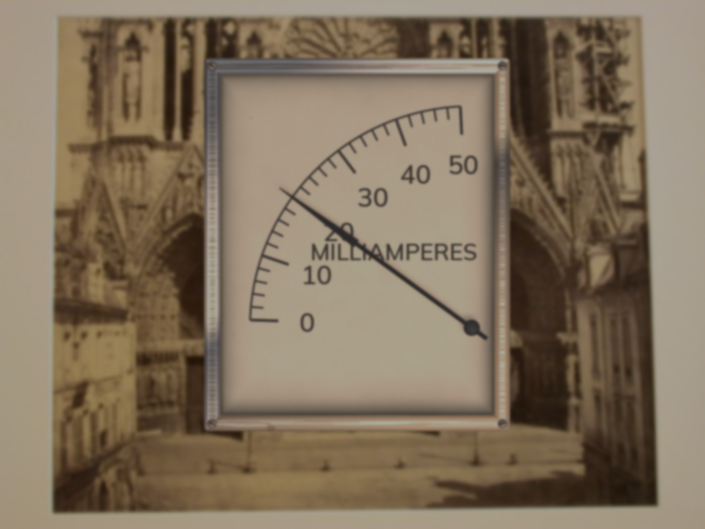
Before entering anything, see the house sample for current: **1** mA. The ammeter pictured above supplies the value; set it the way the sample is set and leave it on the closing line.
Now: **20** mA
